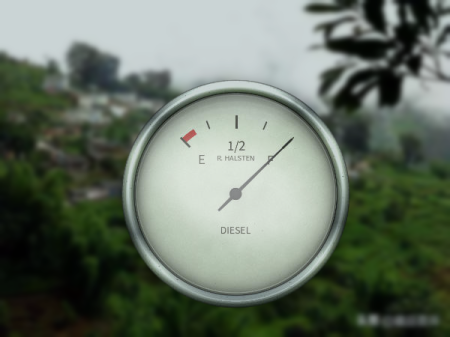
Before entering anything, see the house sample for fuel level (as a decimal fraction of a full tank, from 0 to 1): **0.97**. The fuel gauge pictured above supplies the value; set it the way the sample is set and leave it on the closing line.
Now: **1**
